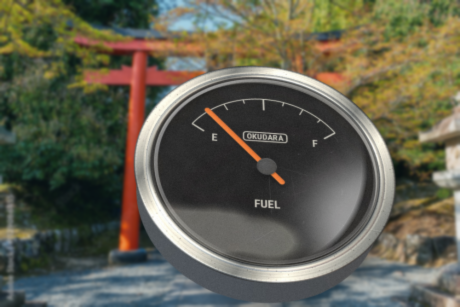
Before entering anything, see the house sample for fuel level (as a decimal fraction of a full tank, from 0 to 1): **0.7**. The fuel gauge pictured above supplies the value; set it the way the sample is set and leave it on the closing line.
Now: **0.125**
